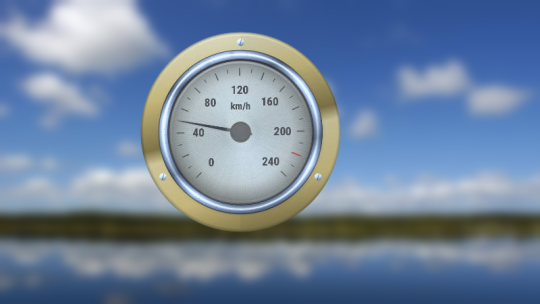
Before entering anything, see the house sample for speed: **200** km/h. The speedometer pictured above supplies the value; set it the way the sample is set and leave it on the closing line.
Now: **50** km/h
